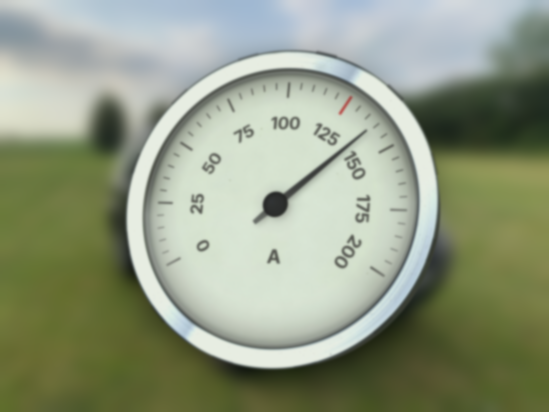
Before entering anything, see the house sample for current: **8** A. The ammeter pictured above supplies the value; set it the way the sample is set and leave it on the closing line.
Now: **140** A
